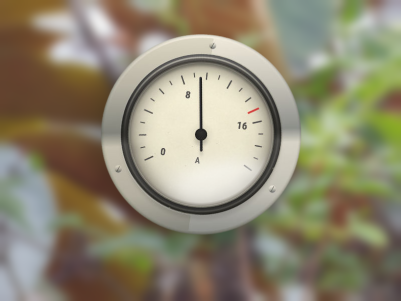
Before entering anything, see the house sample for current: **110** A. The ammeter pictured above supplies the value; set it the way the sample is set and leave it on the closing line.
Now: **9.5** A
